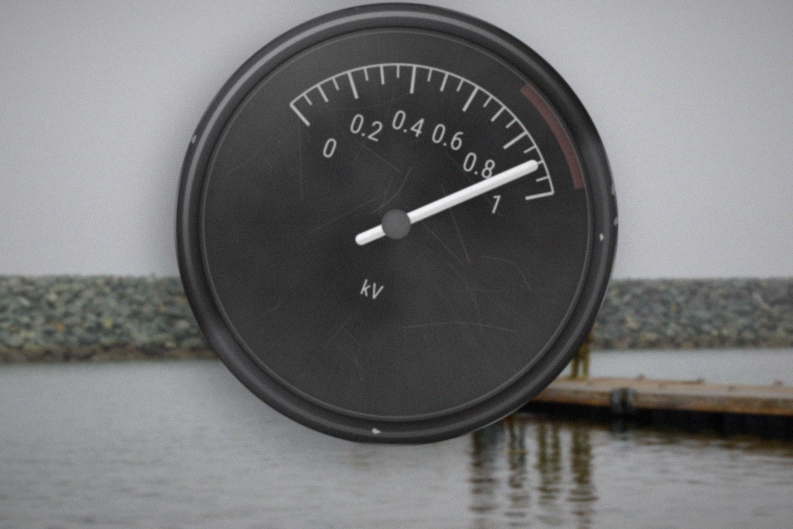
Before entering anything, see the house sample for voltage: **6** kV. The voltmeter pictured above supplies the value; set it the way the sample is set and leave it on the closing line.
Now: **0.9** kV
